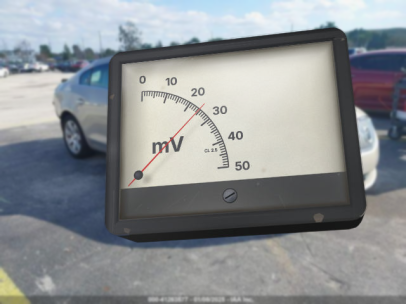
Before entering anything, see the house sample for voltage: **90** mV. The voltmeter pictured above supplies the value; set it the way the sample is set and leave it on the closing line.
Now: **25** mV
